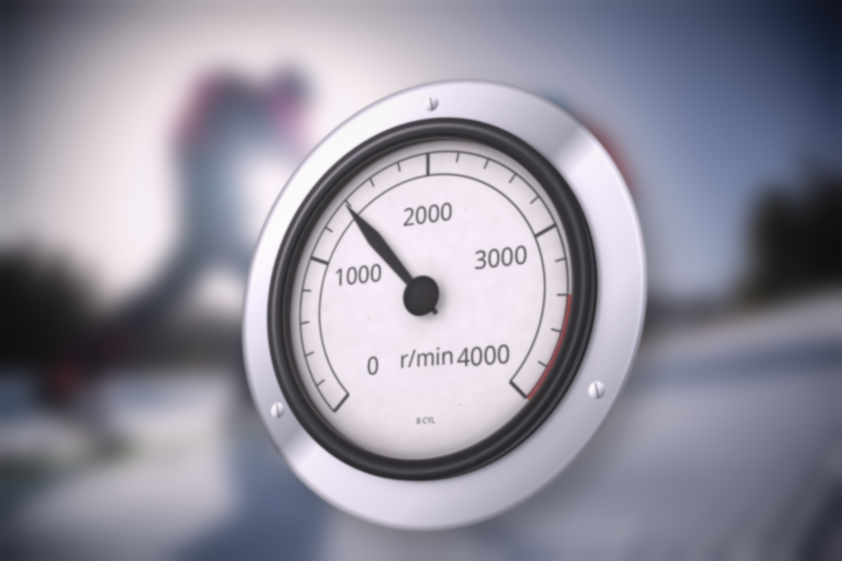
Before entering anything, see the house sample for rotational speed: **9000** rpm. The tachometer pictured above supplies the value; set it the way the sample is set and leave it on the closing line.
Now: **1400** rpm
